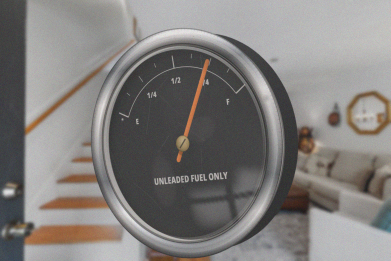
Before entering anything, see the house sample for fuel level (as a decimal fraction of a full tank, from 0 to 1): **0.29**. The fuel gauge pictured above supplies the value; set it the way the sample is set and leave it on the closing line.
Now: **0.75**
